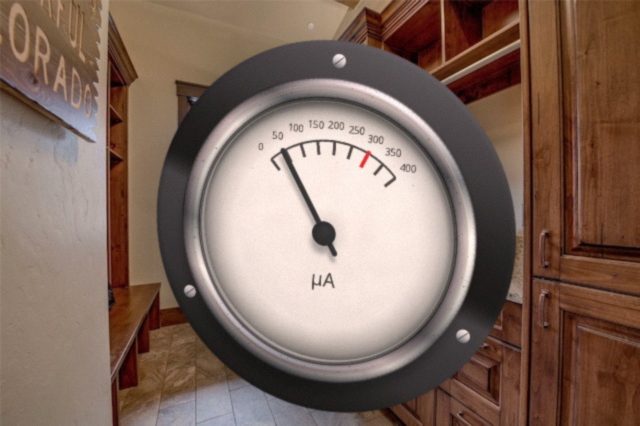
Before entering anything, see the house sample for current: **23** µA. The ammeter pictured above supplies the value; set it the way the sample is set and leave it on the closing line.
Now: **50** µA
